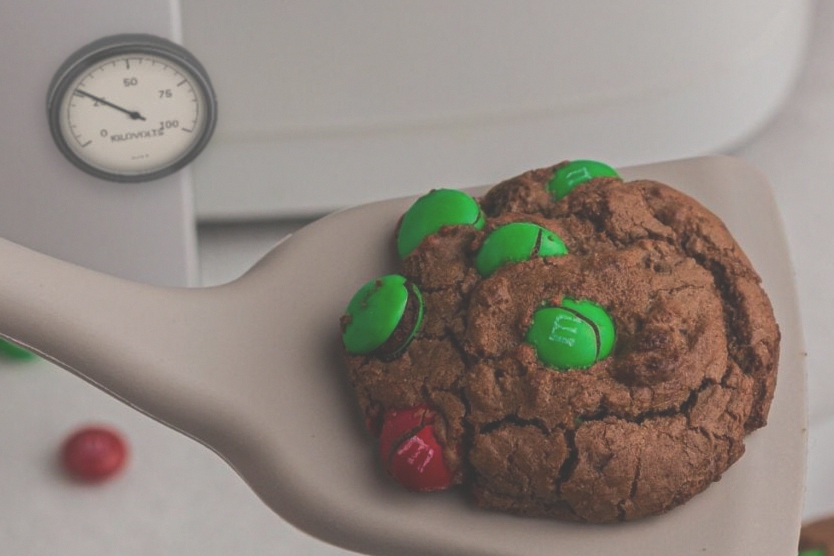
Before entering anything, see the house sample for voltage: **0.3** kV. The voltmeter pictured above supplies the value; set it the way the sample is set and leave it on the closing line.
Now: **27.5** kV
